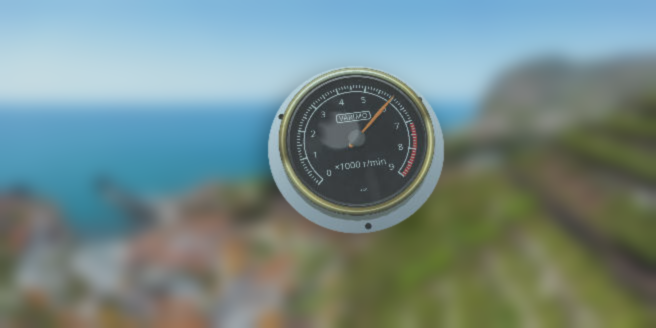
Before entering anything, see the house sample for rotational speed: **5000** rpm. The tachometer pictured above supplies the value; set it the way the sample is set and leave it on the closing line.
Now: **6000** rpm
